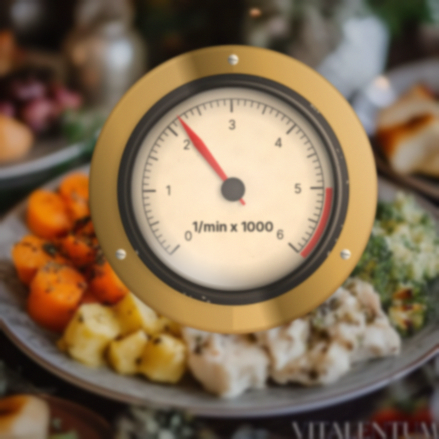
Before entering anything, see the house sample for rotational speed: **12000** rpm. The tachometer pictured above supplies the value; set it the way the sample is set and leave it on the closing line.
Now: **2200** rpm
